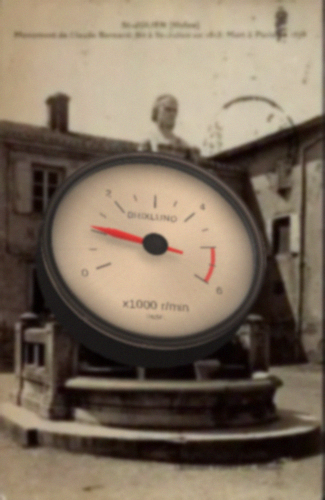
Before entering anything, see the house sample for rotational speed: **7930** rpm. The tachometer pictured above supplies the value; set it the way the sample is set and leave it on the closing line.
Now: **1000** rpm
